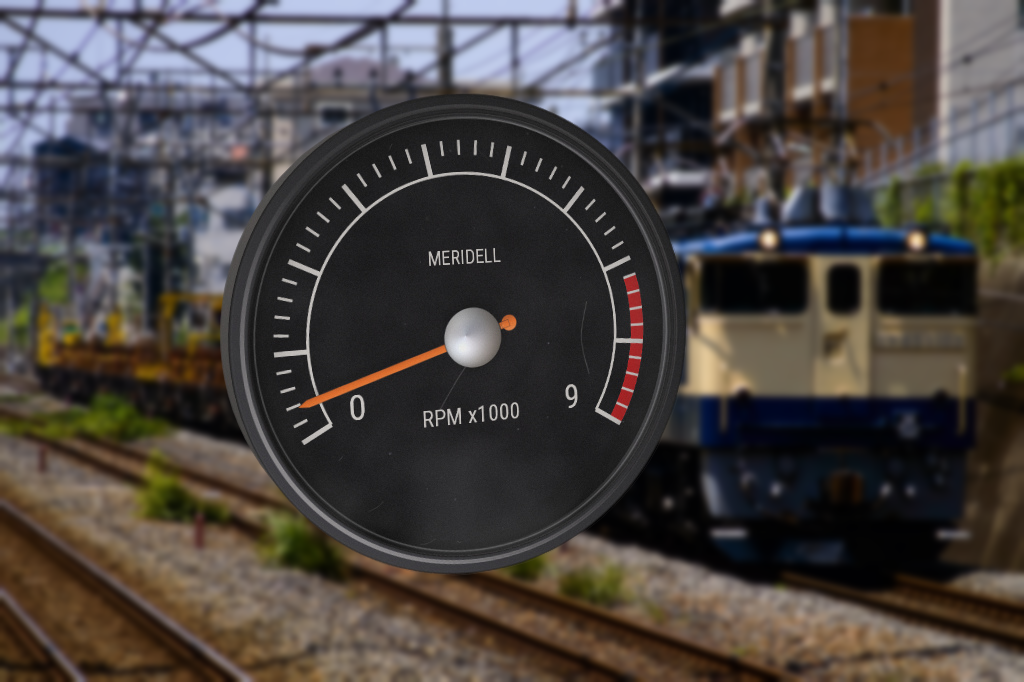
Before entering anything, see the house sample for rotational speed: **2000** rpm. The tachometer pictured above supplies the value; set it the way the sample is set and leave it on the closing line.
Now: **400** rpm
